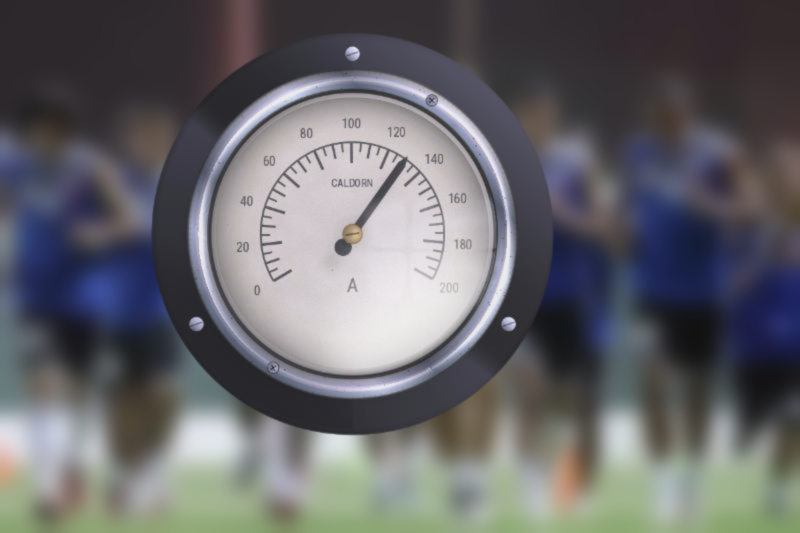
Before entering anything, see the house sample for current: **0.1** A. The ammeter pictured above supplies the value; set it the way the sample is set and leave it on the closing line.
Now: **130** A
